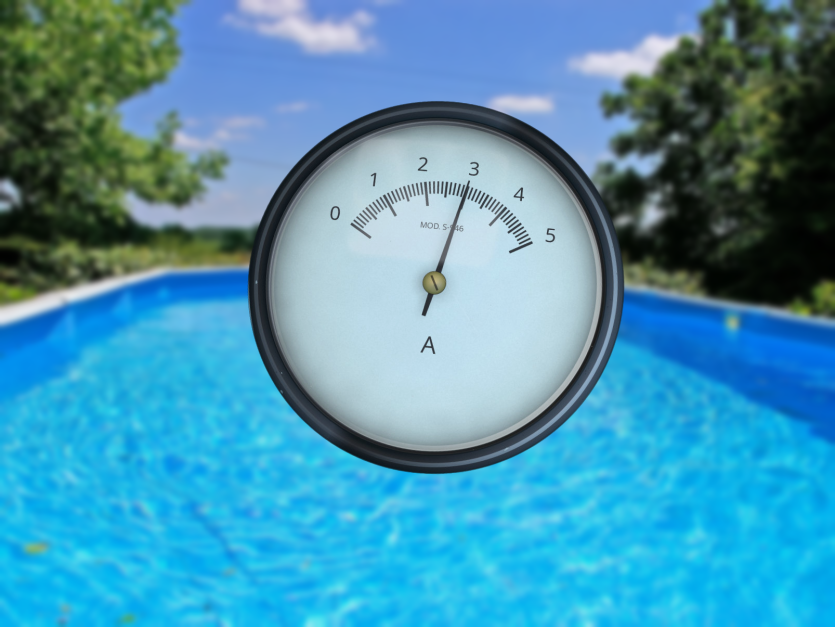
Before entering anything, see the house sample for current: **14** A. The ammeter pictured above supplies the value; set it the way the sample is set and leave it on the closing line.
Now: **3** A
